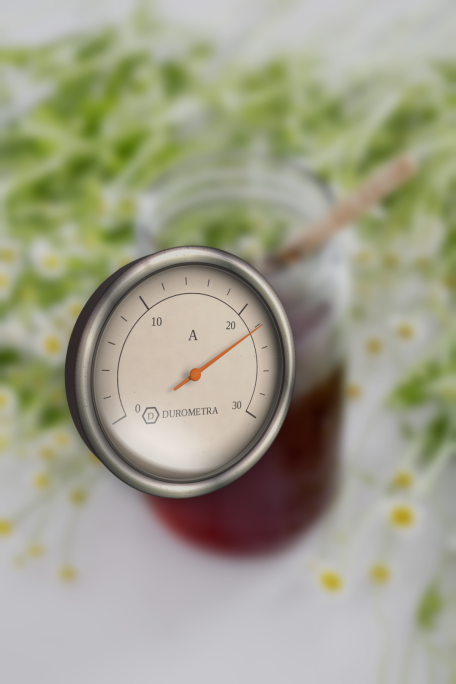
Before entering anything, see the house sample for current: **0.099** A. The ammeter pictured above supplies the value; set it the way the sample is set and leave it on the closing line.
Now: **22** A
